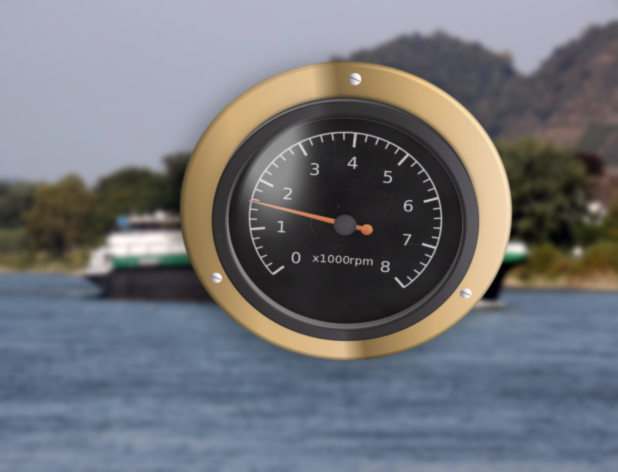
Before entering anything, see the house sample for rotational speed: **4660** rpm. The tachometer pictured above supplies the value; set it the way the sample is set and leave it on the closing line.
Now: **1600** rpm
